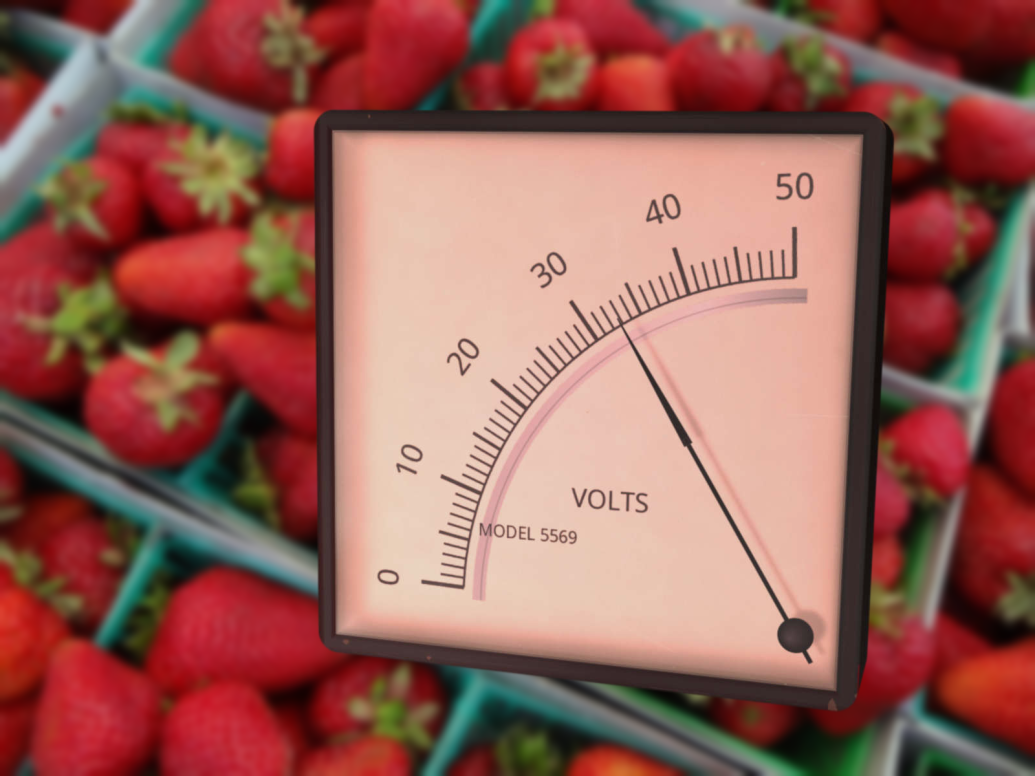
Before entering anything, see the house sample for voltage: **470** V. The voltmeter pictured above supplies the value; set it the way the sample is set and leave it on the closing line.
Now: **33** V
